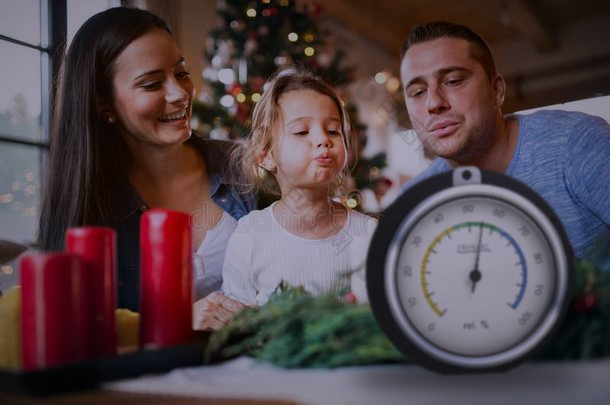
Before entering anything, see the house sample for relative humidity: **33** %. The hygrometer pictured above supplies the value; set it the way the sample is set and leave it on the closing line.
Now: **55** %
